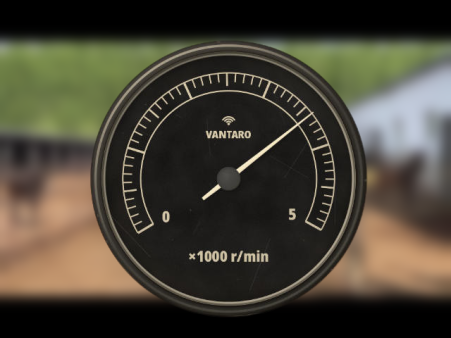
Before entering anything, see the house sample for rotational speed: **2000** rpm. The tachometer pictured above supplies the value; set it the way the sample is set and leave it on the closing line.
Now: **3600** rpm
